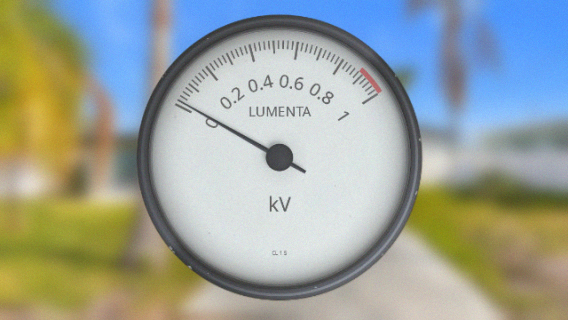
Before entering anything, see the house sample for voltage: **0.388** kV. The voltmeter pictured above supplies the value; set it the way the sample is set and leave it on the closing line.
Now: **0.02** kV
